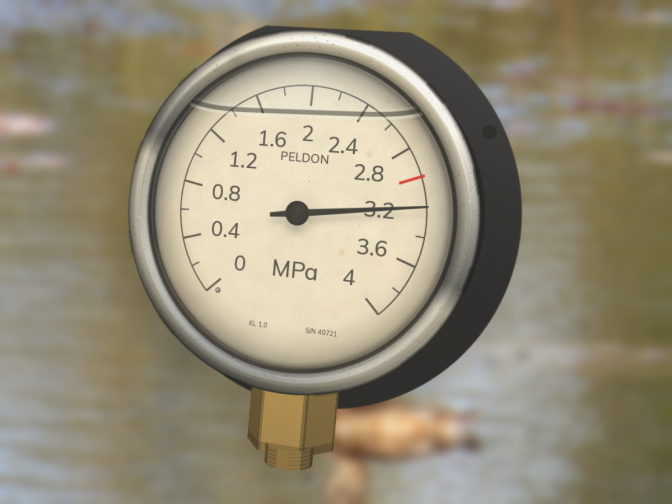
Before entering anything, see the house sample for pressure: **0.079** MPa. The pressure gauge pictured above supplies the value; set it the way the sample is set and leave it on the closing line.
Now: **3.2** MPa
